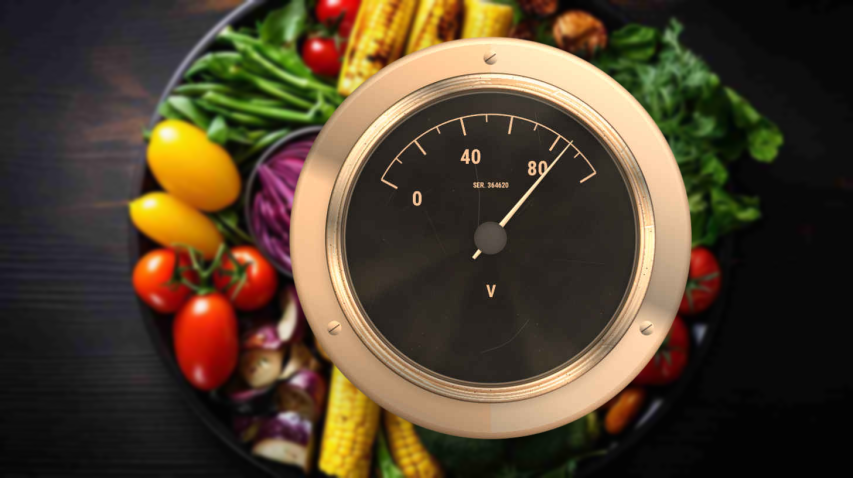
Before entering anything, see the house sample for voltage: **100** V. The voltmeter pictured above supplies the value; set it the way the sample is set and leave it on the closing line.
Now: **85** V
